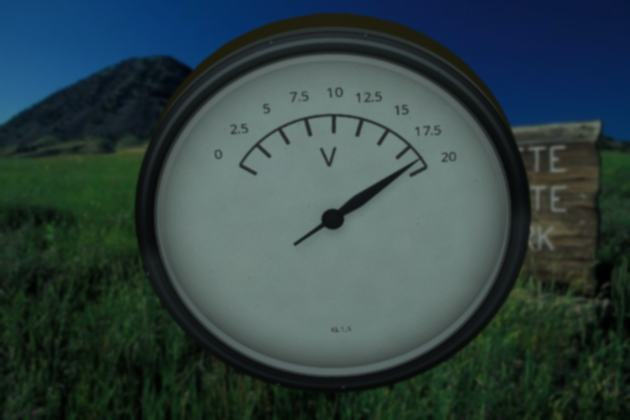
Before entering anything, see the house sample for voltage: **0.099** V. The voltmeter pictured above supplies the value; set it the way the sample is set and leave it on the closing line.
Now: **18.75** V
